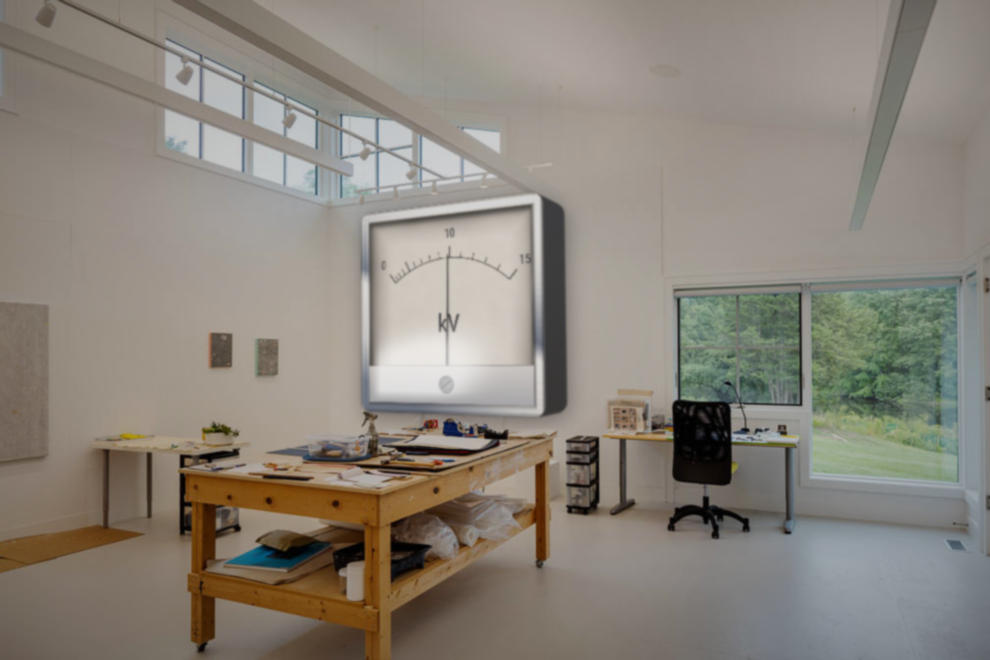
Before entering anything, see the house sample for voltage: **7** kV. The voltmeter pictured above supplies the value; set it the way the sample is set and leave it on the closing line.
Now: **10** kV
